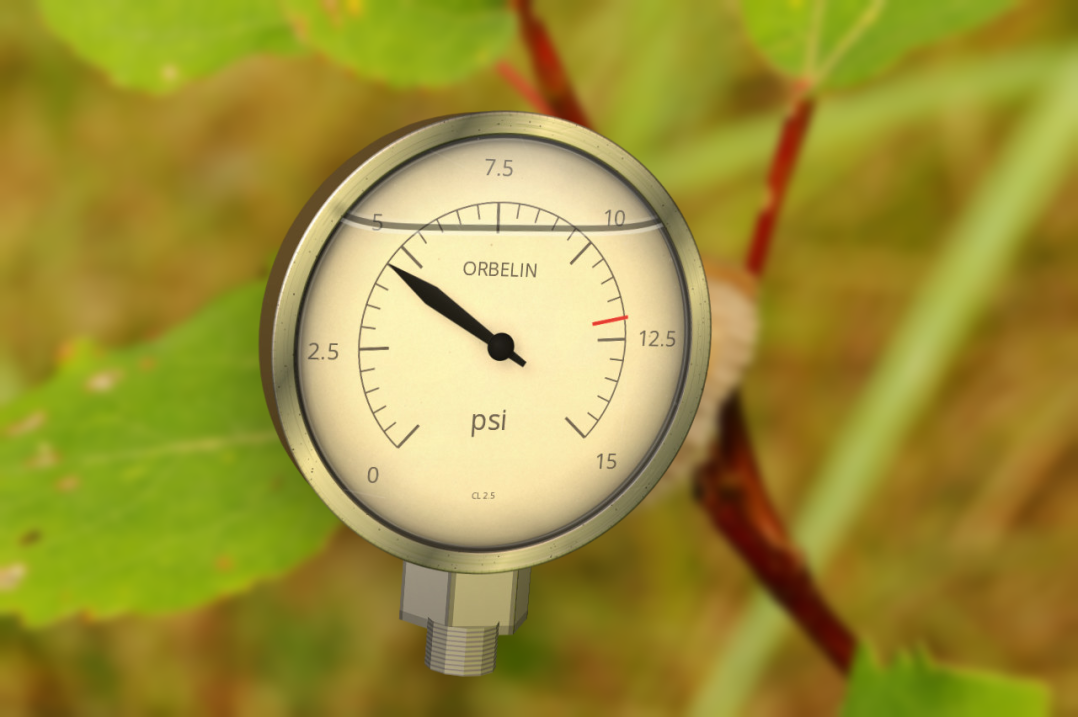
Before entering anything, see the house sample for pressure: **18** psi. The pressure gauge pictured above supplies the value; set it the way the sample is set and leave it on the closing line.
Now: **4.5** psi
